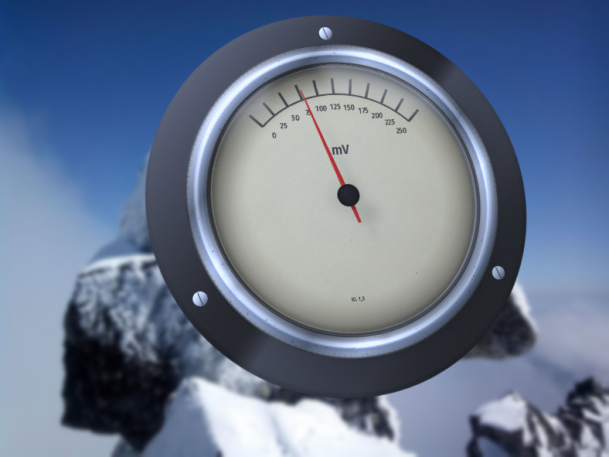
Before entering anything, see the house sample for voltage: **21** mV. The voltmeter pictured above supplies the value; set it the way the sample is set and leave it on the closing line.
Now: **75** mV
